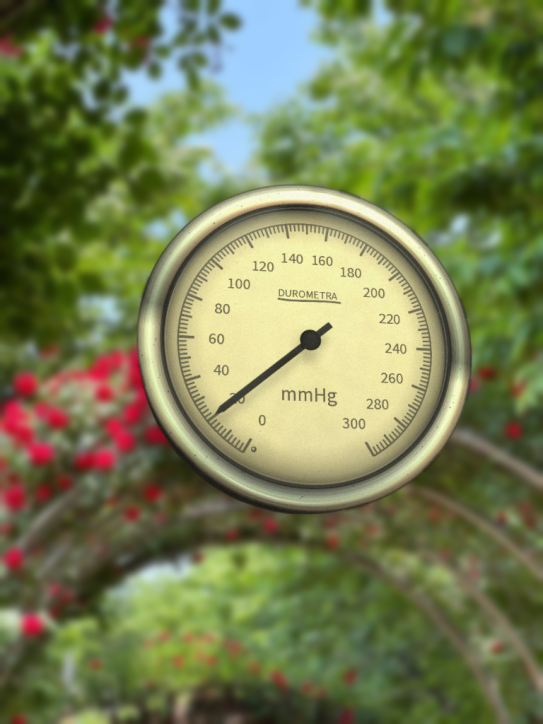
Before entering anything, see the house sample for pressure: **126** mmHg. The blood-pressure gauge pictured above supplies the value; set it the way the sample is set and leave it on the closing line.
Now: **20** mmHg
